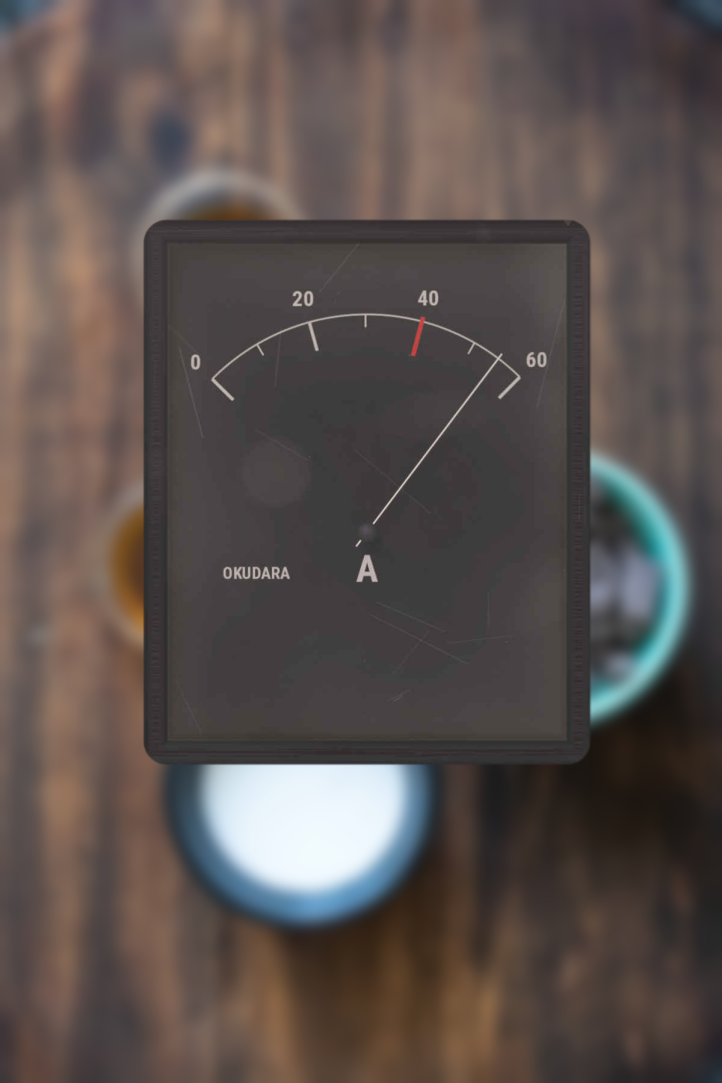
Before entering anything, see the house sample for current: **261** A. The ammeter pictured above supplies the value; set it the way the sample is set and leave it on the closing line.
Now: **55** A
